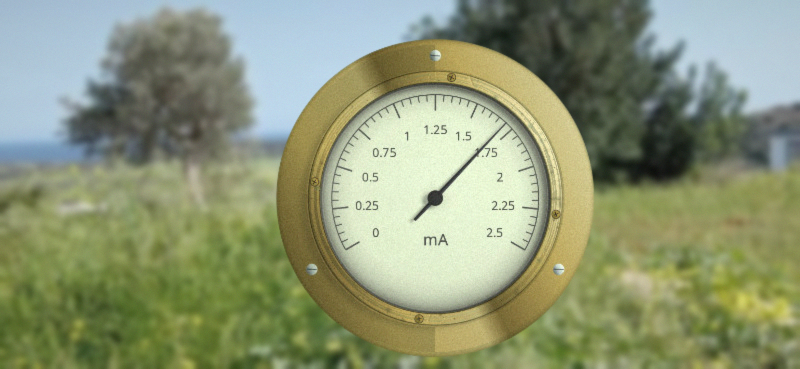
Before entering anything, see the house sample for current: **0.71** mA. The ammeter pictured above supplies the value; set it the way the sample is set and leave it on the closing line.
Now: **1.7** mA
